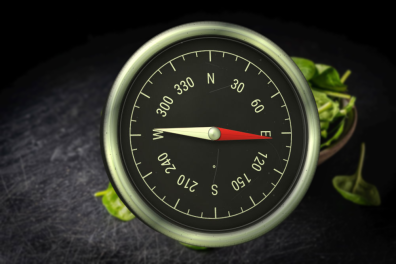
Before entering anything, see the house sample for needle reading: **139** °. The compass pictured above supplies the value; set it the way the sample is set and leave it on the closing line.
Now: **95** °
